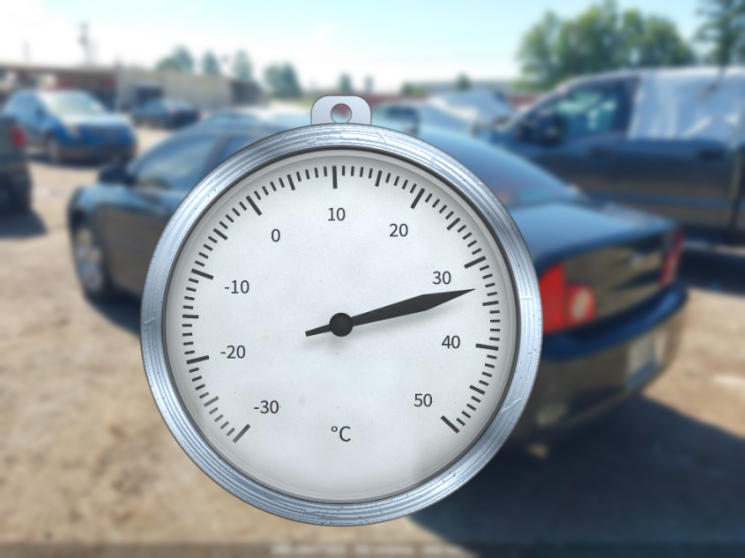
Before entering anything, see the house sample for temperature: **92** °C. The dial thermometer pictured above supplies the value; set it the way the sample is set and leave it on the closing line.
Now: **33** °C
